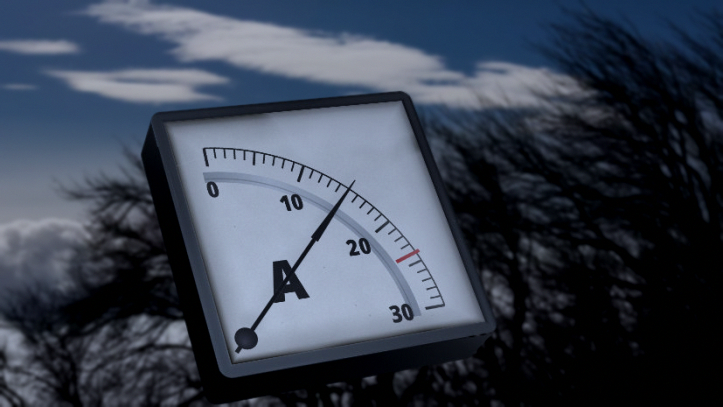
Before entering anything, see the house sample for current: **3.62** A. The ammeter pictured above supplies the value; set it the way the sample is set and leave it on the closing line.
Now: **15** A
